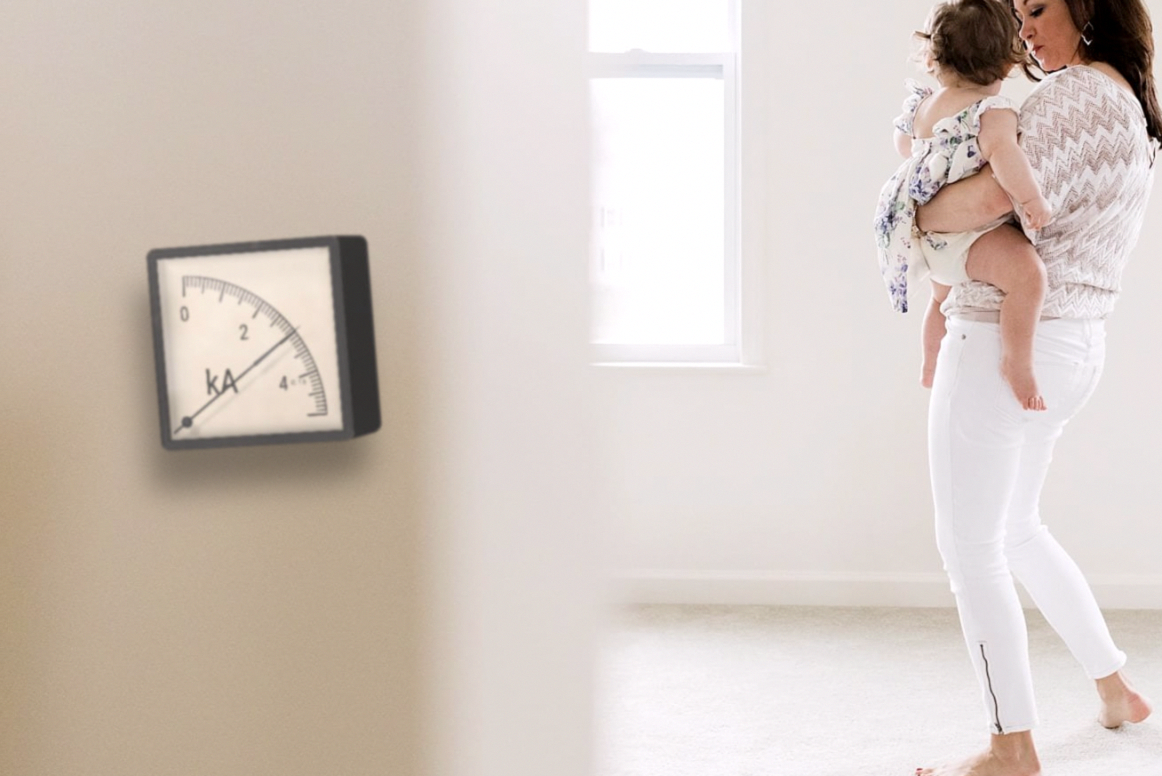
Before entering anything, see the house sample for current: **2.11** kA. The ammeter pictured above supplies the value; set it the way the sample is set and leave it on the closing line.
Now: **3** kA
